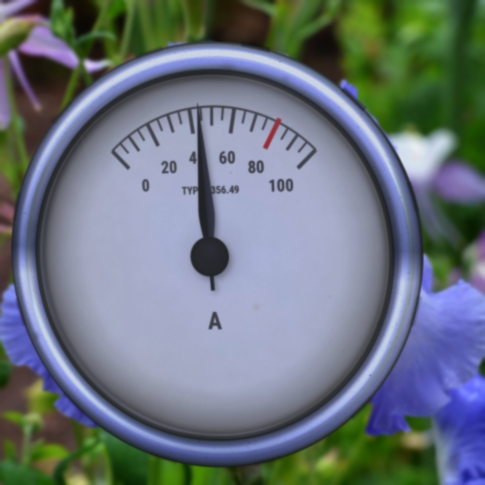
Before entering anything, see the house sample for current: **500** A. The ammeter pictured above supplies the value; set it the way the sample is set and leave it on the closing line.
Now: **45** A
